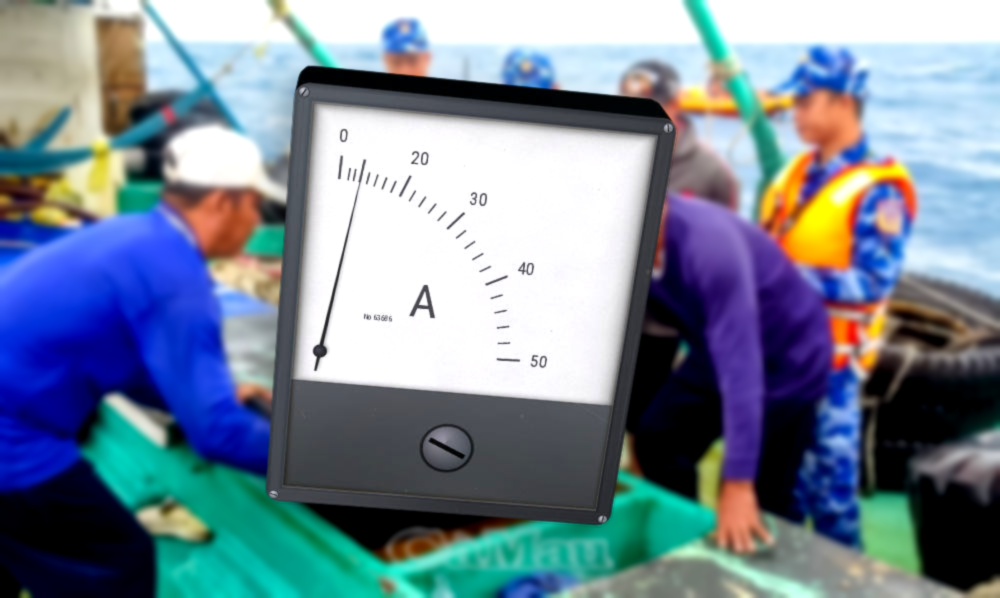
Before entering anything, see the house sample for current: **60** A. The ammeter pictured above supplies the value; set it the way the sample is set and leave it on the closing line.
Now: **10** A
